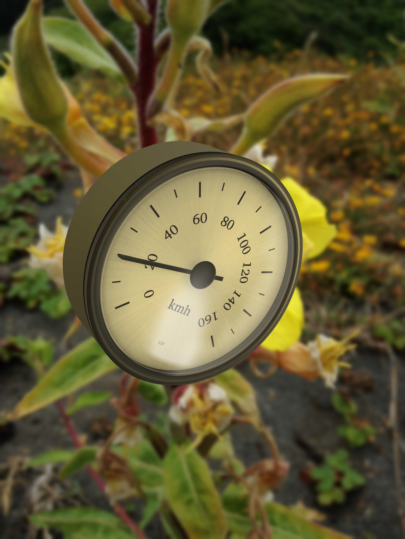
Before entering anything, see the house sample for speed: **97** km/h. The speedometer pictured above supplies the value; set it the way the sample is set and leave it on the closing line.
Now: **20** km/h
